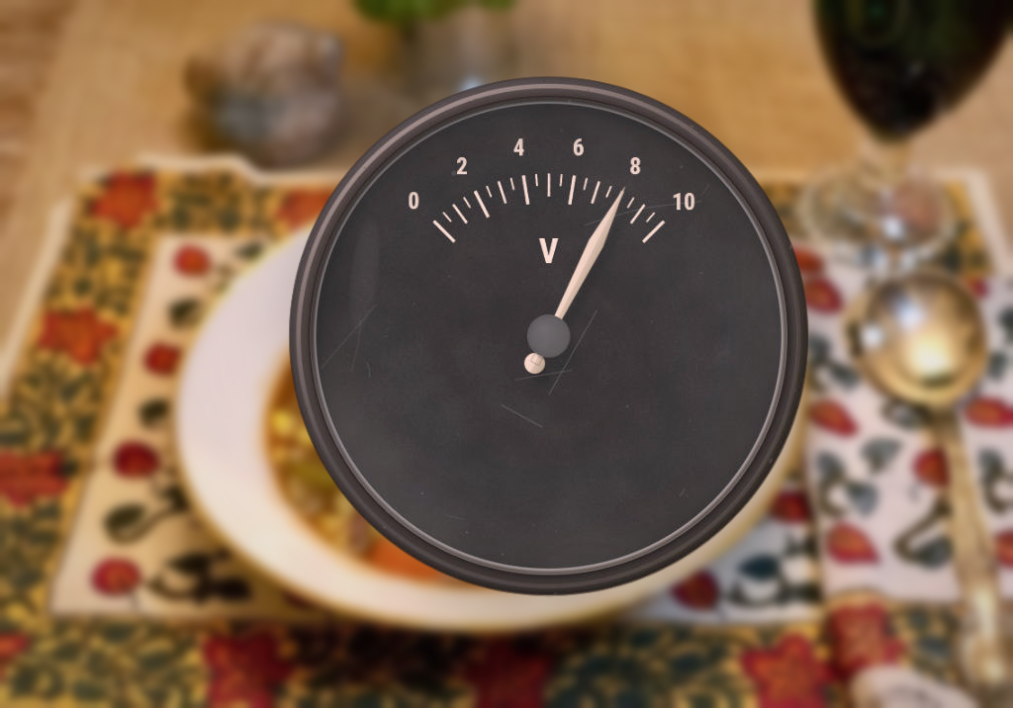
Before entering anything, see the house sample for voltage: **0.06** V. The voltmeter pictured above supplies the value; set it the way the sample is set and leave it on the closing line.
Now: **8** V
